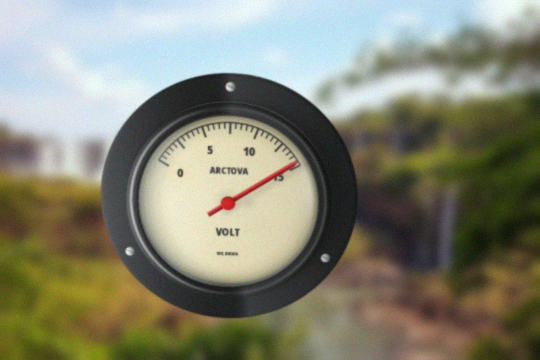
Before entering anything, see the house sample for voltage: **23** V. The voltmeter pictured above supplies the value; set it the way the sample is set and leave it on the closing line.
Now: **14.5** V
